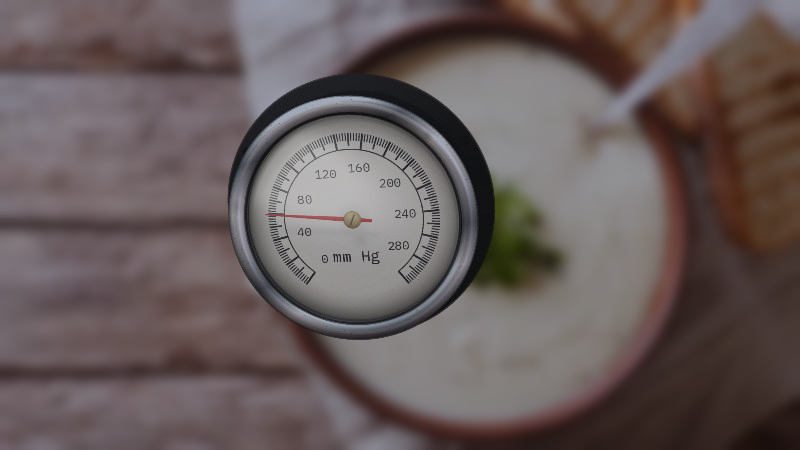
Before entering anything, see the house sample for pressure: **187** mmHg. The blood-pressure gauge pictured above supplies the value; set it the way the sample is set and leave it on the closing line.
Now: **60** mmHg
